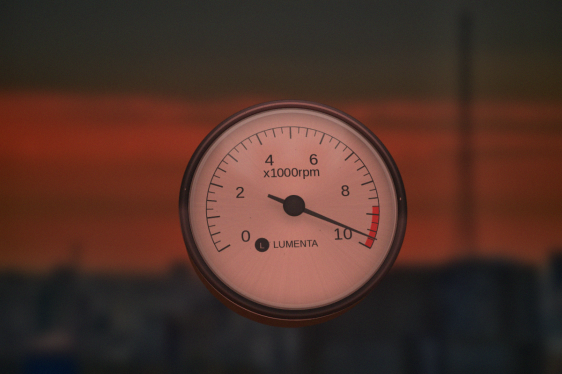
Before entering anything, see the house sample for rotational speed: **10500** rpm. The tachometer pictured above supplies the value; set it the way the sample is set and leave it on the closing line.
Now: **9750** rpm
